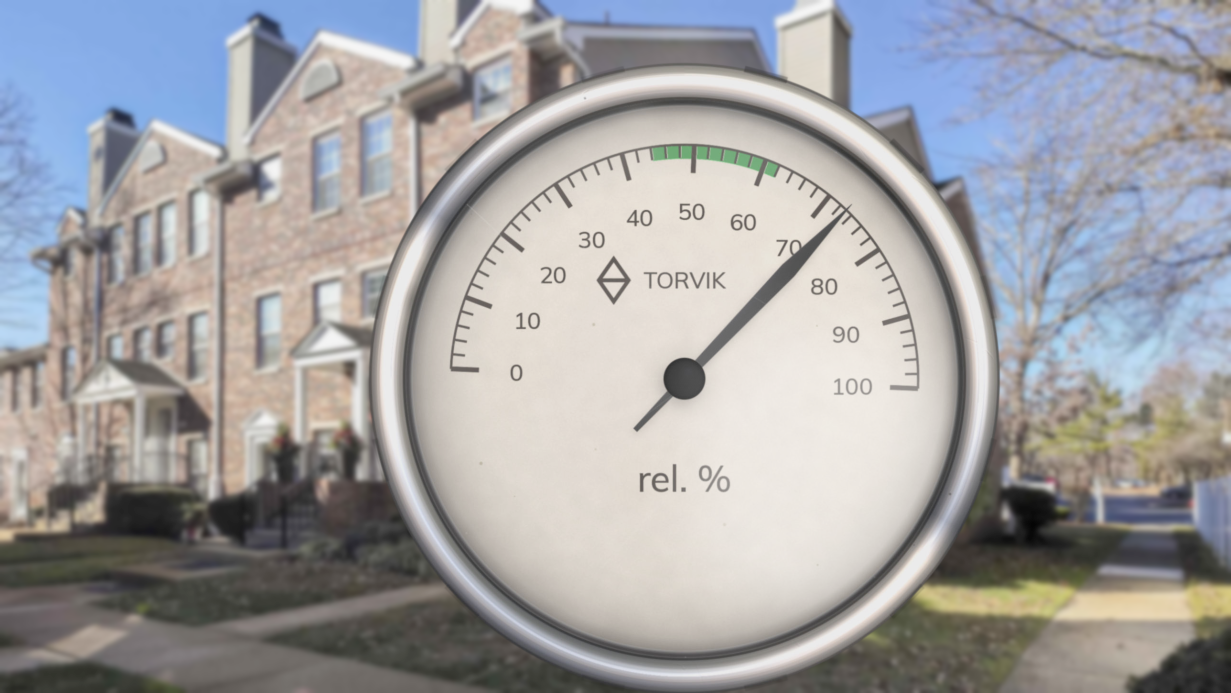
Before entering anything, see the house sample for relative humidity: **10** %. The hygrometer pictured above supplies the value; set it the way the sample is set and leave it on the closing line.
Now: **73** %
